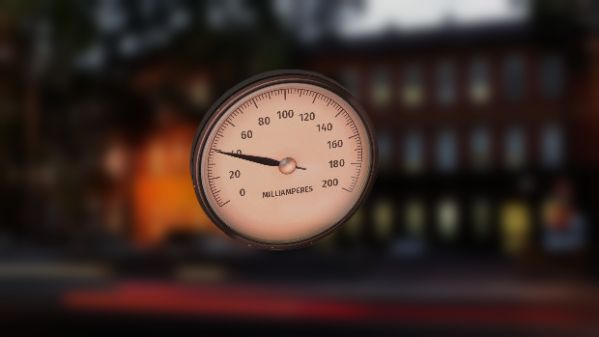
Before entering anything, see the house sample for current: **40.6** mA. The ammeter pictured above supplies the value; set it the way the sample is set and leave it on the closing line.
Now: **40** mA
